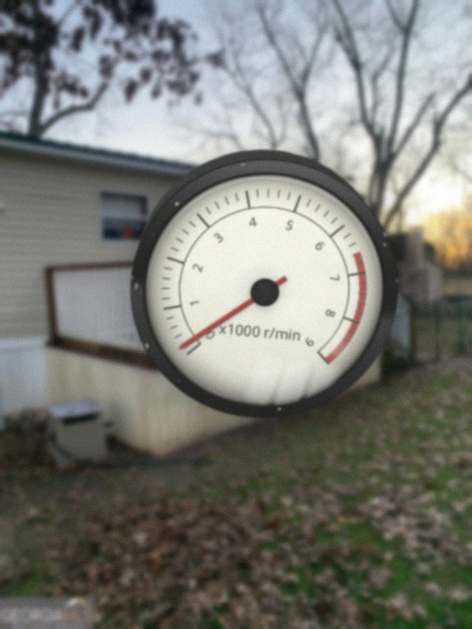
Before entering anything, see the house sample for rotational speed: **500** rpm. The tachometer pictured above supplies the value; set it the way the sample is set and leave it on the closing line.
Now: **200** rpm
